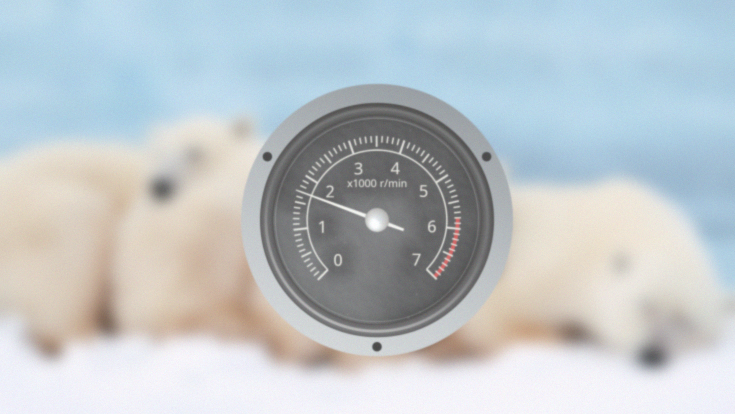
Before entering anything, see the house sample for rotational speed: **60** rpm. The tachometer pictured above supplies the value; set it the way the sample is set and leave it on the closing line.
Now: **1700** rpm
